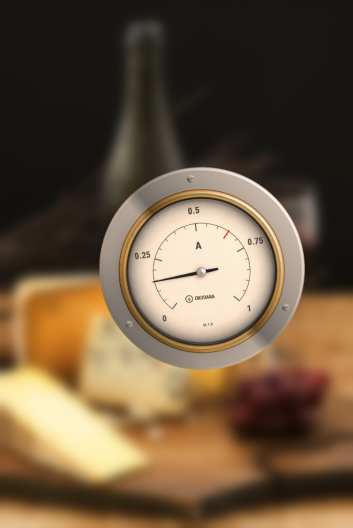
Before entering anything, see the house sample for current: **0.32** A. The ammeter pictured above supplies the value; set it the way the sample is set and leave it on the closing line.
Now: **0.15** A
